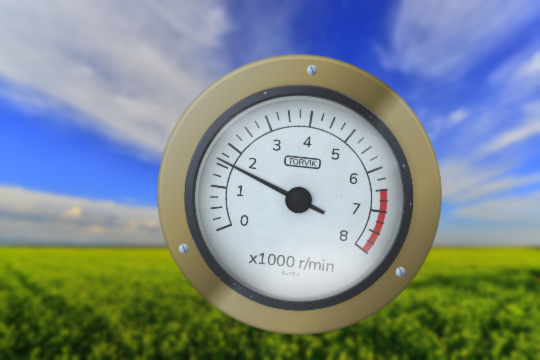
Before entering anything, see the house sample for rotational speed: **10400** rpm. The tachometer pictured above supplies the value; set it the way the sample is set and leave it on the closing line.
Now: **1625** rpm
